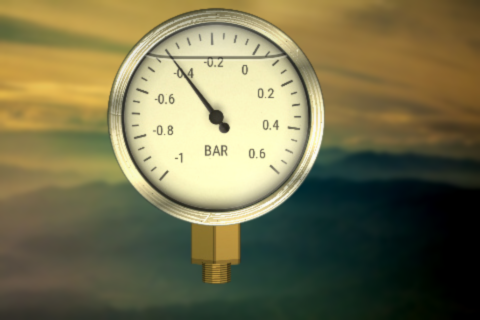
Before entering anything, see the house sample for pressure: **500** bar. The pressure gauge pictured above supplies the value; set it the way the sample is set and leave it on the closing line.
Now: **-0.4** bar
